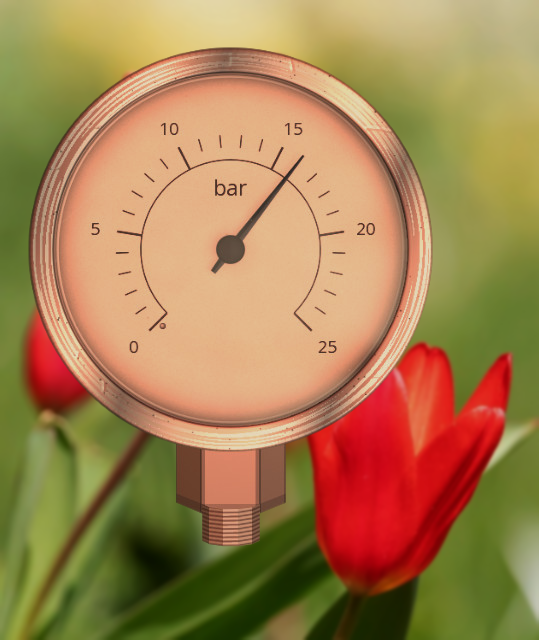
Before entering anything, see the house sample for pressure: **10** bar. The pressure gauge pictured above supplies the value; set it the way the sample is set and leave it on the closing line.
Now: **16** bar
